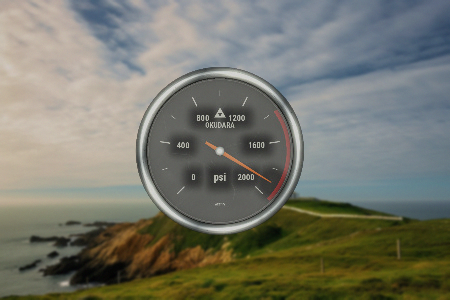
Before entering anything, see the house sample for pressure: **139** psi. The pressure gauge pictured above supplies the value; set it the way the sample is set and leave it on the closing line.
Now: **1900** psi
